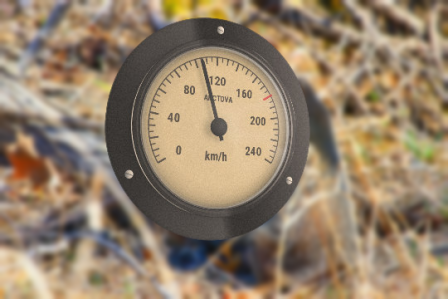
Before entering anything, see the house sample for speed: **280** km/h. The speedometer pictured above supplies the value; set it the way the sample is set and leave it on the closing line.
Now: **105** km/h
